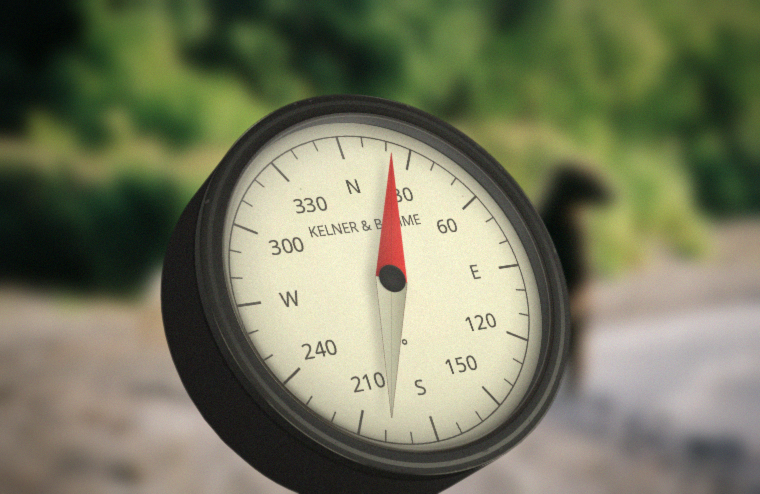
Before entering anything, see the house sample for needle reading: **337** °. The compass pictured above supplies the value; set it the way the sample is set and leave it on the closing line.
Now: **20** °
